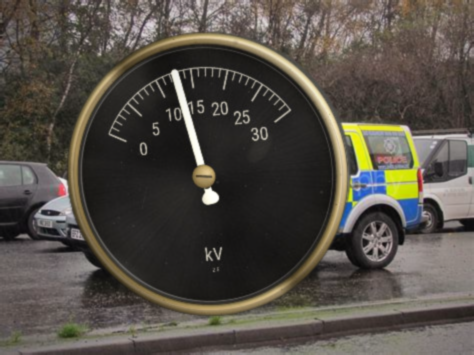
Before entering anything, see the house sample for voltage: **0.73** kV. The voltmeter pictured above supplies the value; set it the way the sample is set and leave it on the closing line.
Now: **13** kV
